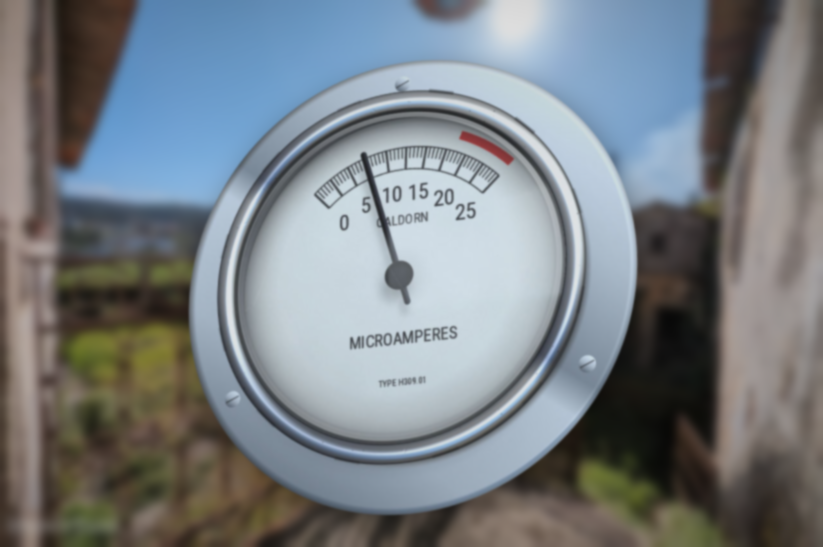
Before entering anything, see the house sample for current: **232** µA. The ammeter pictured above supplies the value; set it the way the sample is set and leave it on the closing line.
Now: **7.5** µA
